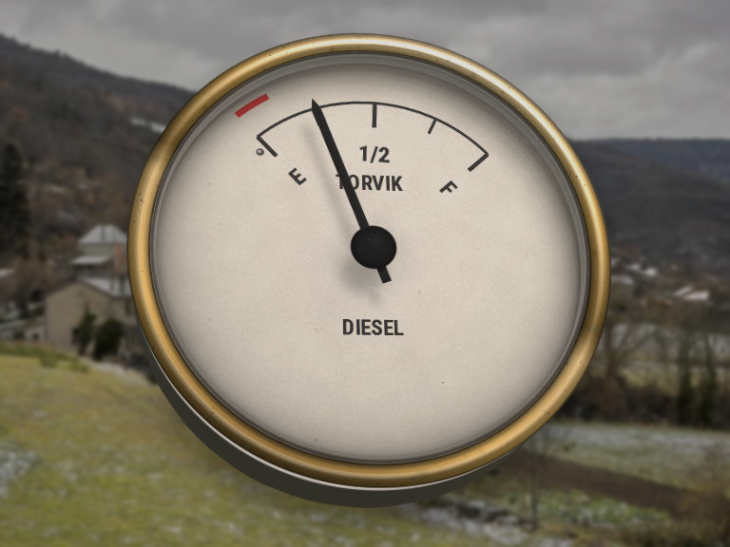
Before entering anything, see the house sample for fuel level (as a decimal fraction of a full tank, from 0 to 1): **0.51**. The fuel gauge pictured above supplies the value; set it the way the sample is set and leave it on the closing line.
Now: **0.25**
